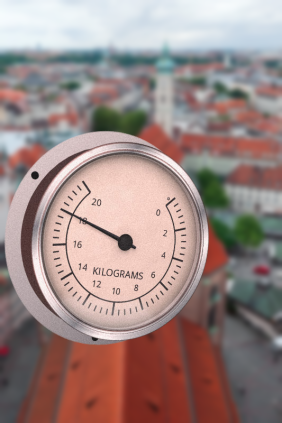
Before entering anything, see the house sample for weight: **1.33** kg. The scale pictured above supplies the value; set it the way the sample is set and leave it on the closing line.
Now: **18** kg
